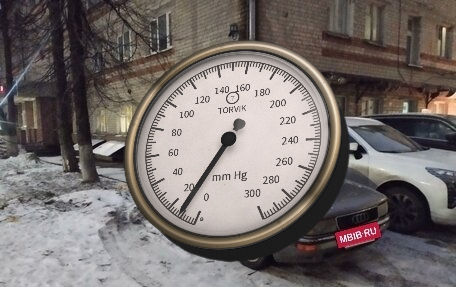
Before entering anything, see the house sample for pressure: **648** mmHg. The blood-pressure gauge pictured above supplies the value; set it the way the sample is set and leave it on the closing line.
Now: **10** mmHg
